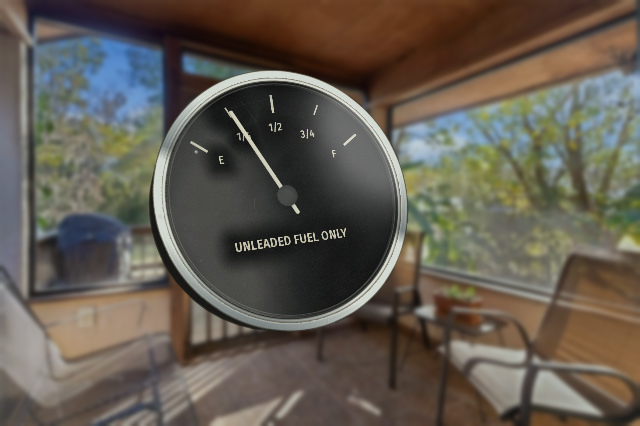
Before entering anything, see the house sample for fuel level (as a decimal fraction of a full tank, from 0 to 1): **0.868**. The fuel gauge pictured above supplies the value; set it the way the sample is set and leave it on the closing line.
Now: **0.25**
